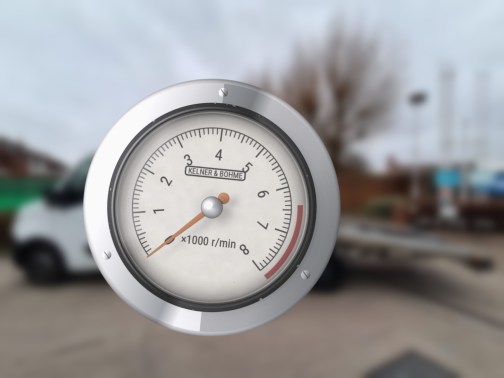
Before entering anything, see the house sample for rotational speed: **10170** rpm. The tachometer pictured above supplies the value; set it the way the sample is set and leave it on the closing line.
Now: **0** rpm
